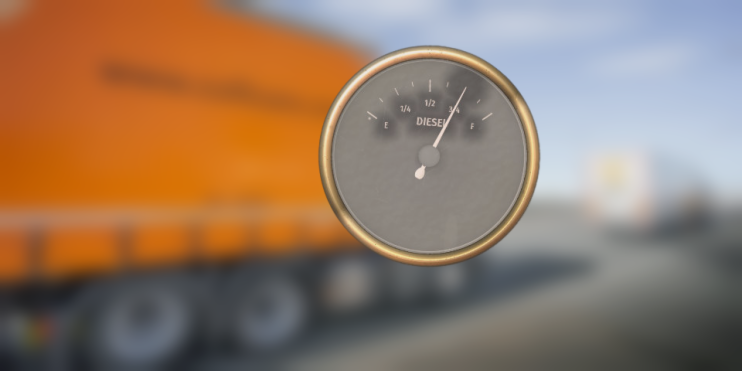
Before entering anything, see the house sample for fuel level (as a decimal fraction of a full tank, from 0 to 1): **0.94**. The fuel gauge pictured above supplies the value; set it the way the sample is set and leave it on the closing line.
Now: **0.75**
